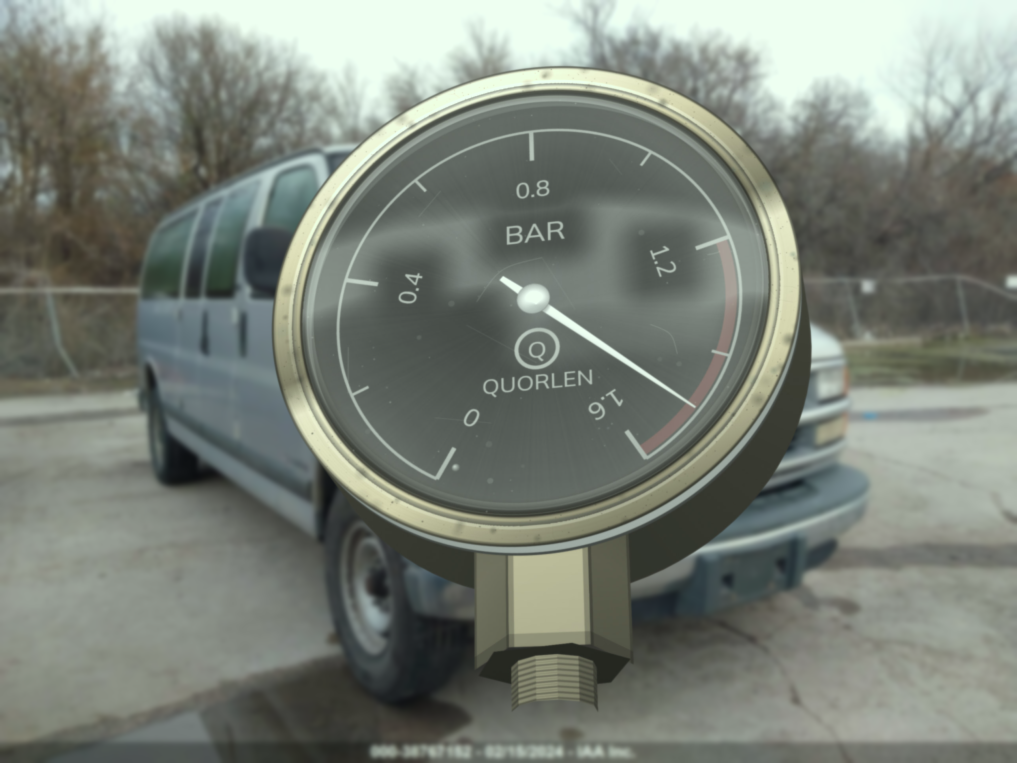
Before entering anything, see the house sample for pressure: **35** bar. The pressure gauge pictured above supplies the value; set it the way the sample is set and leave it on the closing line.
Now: **1.5** bar
